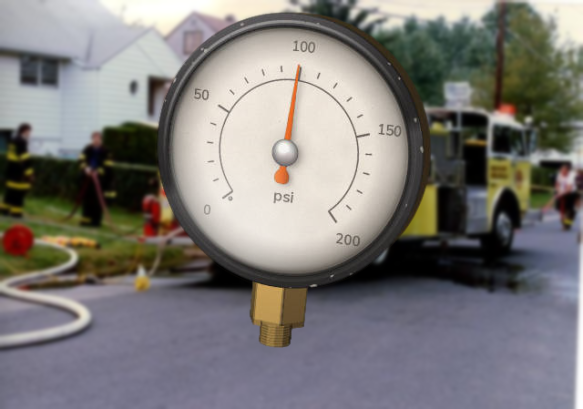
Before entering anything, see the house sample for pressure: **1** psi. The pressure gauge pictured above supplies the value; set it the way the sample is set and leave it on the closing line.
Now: **100** psi
